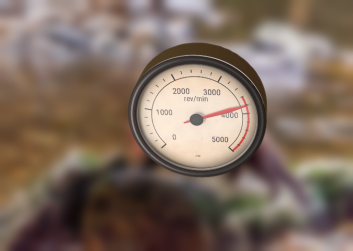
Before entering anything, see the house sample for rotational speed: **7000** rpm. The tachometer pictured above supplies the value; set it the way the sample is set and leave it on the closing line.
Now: **3800** rpm
